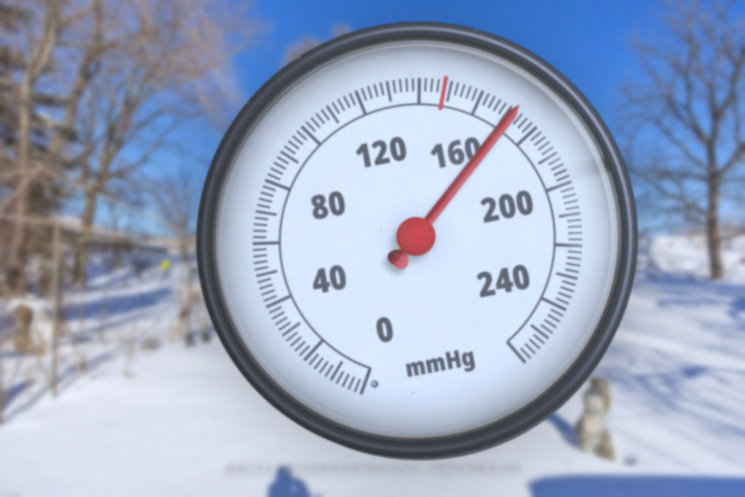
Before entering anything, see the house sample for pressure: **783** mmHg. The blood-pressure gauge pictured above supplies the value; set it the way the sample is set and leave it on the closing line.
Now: **172** mmHg
